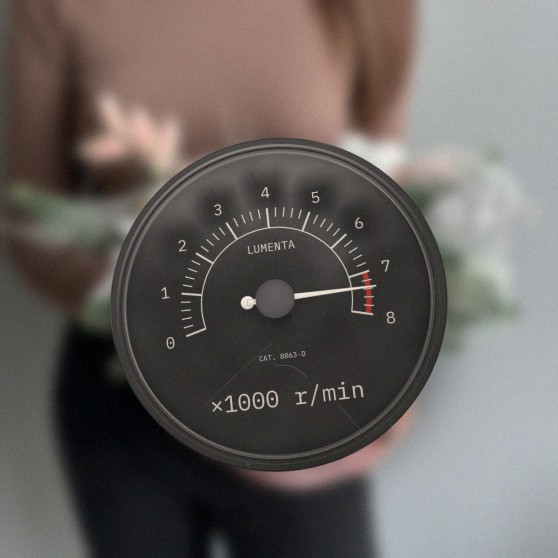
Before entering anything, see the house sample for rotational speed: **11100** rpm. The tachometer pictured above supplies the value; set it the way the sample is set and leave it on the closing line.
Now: **7400** rpm
